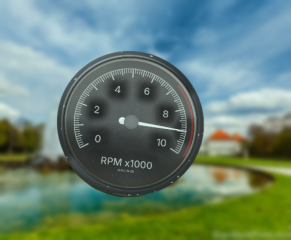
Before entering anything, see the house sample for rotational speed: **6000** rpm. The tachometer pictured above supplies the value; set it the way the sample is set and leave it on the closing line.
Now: **9000** rpm
